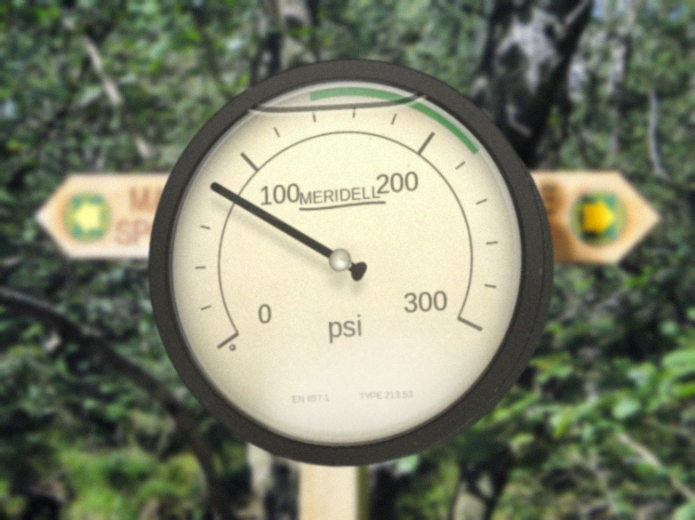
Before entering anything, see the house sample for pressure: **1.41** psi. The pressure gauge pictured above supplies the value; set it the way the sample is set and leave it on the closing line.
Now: **80** psi
